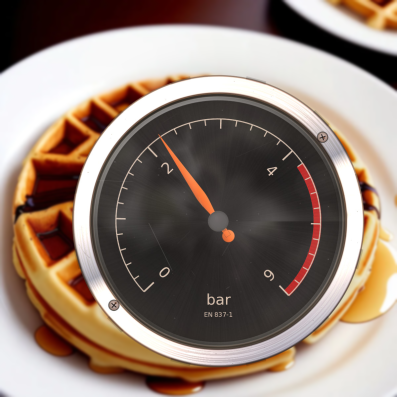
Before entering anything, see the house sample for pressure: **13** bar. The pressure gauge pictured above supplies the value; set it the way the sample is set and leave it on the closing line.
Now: **2.2** bar
